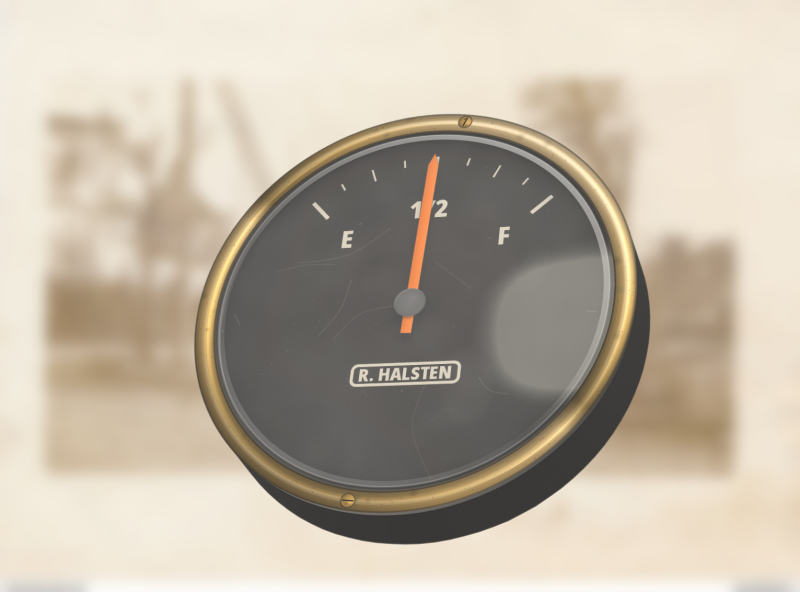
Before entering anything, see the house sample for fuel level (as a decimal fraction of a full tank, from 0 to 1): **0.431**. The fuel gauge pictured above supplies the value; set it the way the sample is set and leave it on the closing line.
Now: **0.5**
